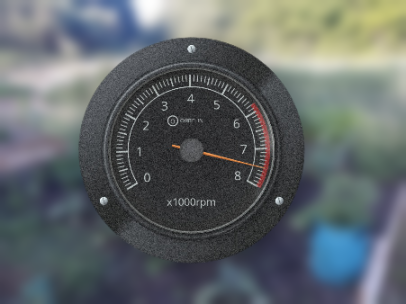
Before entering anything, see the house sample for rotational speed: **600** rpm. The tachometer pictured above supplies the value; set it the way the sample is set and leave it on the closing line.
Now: **7500** rpm
